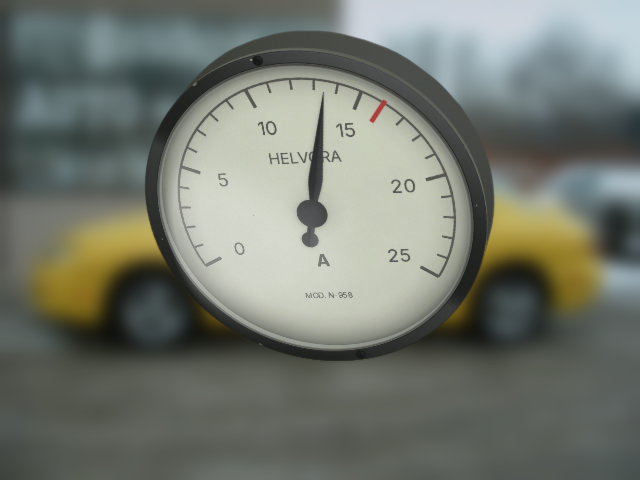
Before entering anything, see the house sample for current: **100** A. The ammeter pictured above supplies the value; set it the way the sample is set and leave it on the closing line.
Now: **13.5** A
